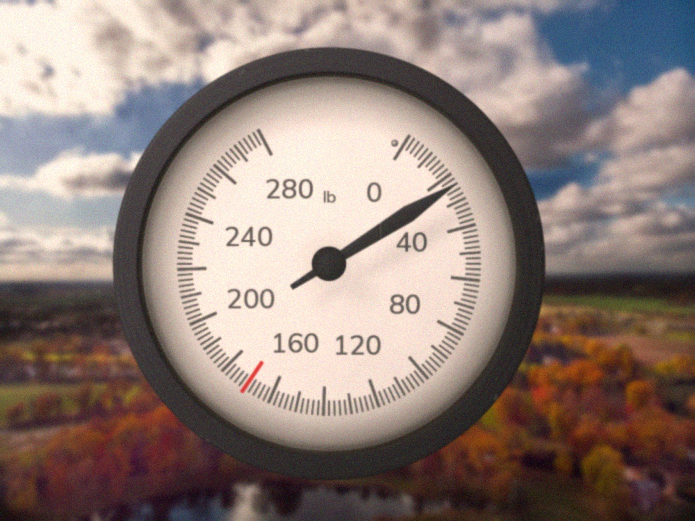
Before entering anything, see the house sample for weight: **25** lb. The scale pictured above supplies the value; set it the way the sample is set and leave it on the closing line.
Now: **24** lb
